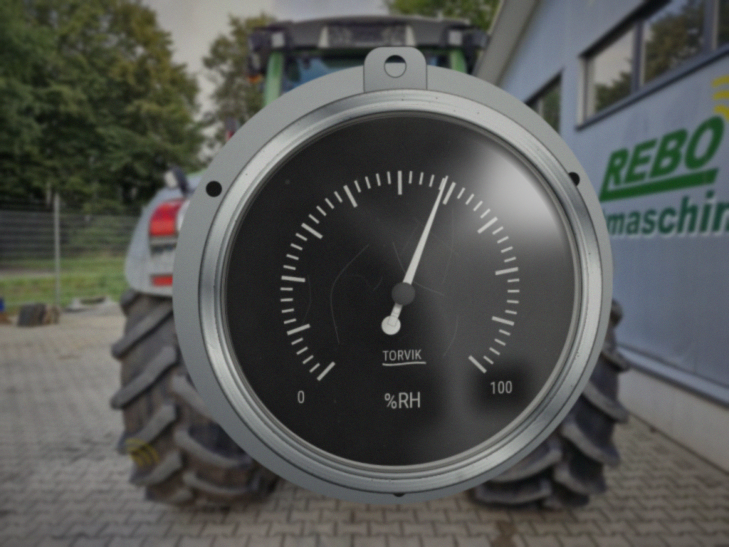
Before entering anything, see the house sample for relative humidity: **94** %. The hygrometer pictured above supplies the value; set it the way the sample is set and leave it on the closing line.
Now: **58** %
